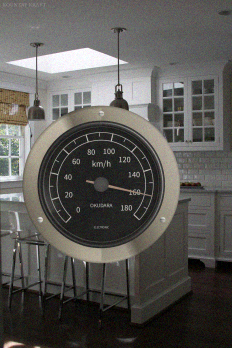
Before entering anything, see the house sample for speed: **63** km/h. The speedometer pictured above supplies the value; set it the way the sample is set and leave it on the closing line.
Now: **160** km/h
